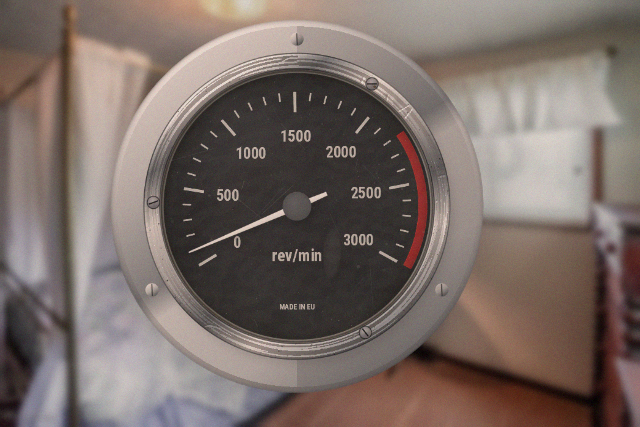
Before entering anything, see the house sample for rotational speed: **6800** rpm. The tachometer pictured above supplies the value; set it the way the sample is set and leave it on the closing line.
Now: **100** rpm
